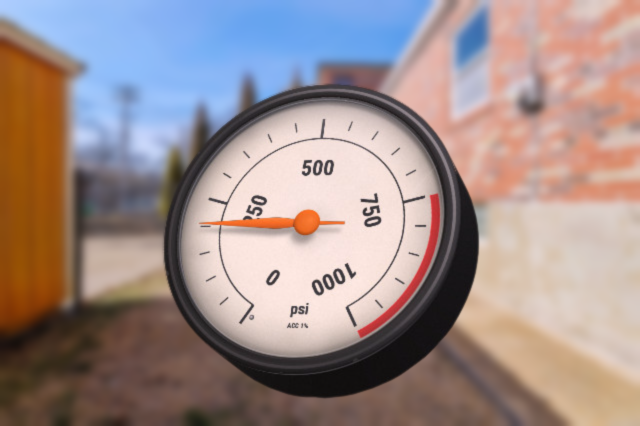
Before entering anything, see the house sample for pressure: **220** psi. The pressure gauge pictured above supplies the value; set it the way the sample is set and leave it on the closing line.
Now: **200** psi
